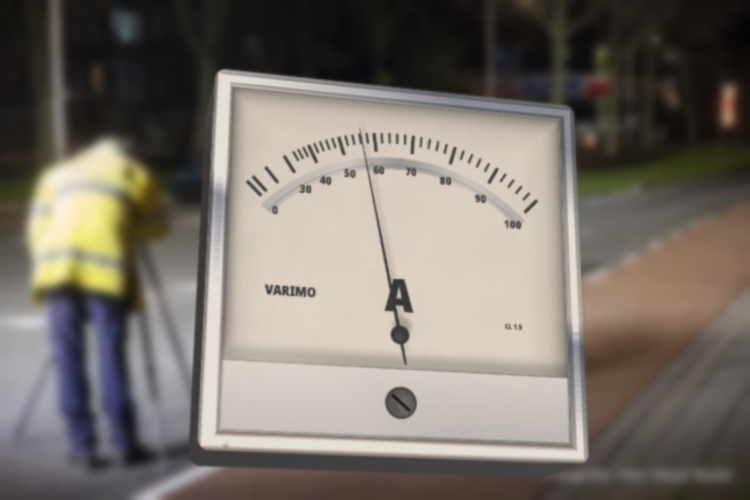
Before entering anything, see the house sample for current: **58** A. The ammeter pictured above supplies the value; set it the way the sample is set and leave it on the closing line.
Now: **56** A
